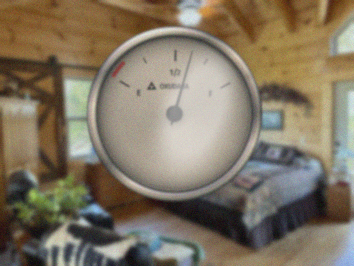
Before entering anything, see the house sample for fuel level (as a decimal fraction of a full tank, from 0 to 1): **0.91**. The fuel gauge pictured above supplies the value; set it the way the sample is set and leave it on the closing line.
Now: **0.625**
